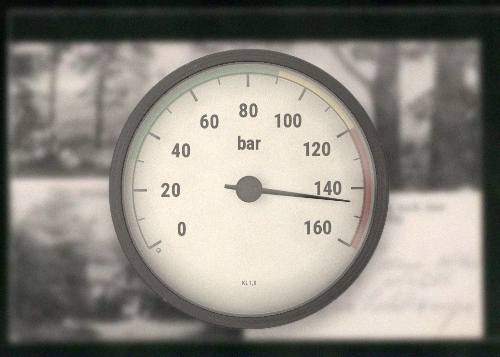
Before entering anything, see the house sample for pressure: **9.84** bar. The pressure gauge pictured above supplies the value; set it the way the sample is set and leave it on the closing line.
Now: **145** bar
